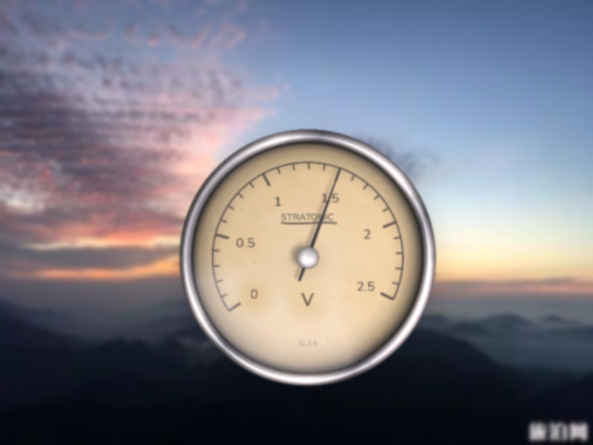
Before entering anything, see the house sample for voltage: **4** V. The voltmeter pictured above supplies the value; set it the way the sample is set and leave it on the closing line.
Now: **1.5** V
